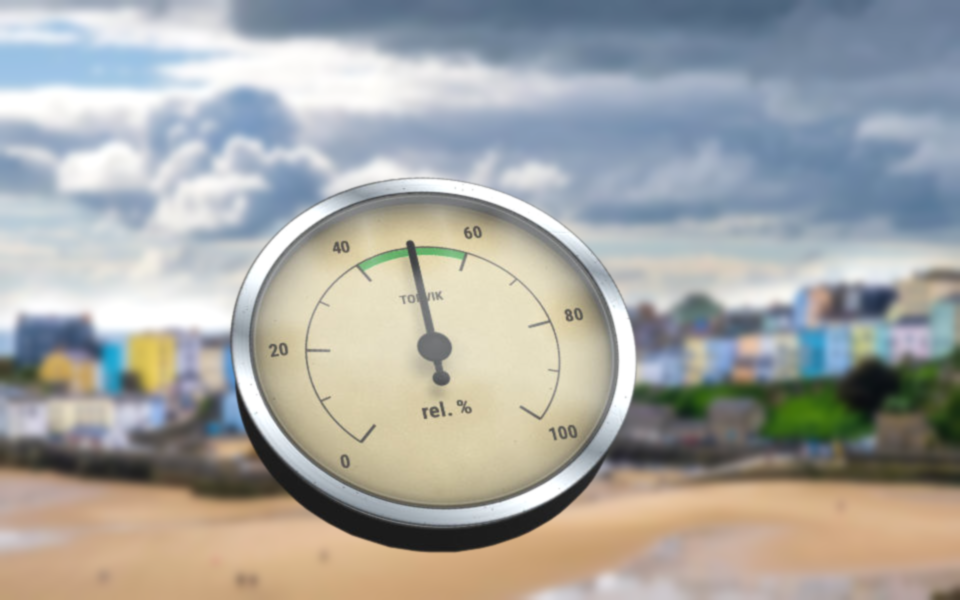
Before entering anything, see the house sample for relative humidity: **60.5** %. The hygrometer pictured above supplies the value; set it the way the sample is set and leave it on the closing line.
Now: **50** %
